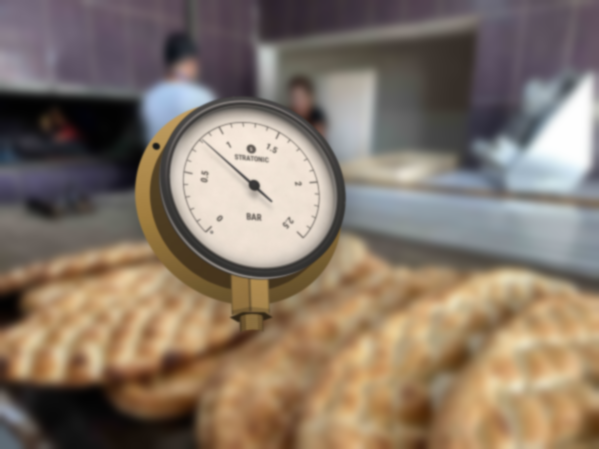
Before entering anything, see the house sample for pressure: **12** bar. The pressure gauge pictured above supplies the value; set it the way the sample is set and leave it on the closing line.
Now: **0.8** bar
